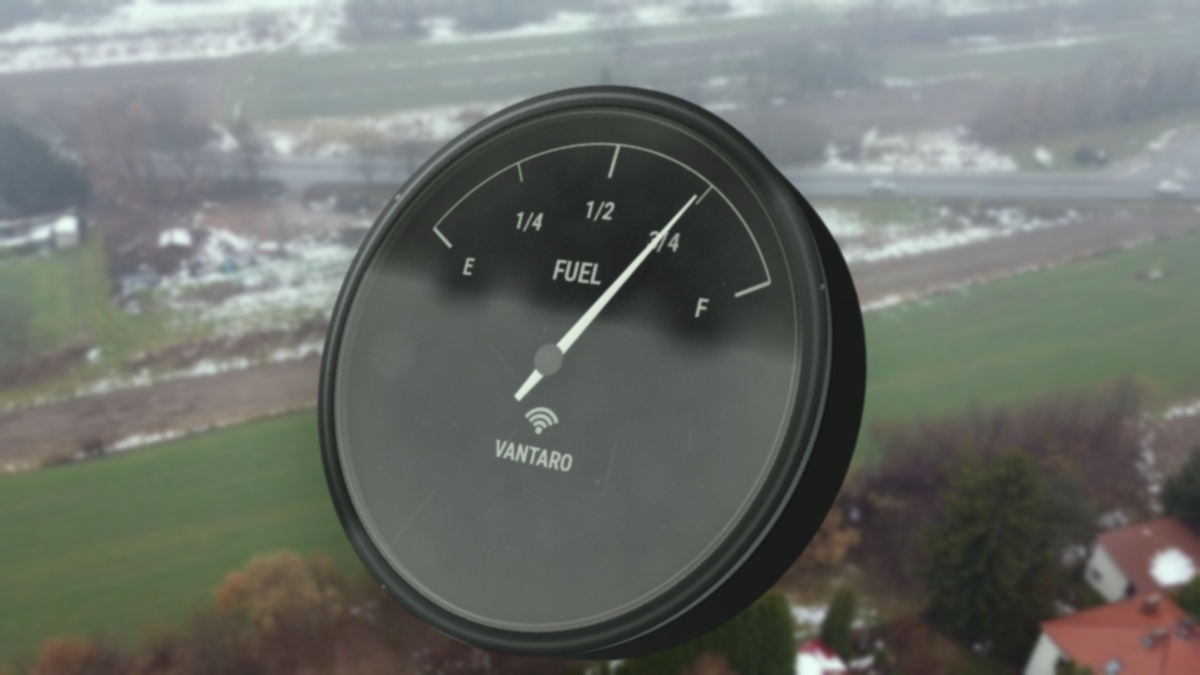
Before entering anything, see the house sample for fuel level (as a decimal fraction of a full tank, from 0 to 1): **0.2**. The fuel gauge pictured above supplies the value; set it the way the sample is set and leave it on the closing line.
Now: **0.75**
